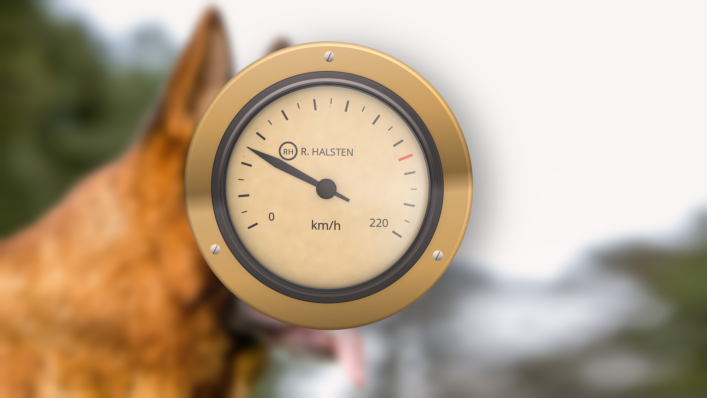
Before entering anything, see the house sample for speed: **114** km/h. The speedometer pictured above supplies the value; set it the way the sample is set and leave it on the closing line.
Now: **50** km/h
